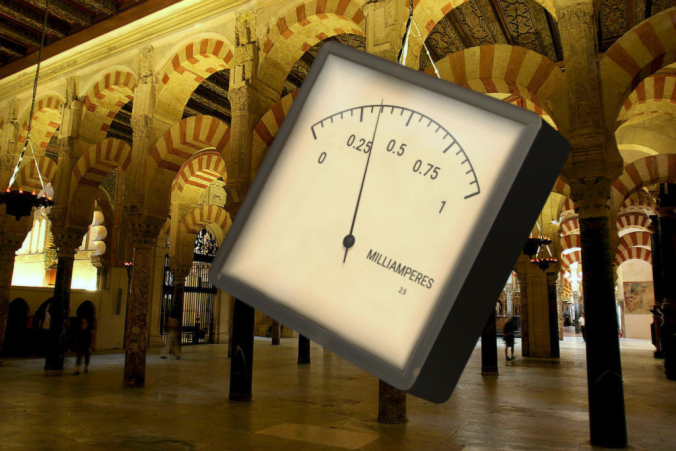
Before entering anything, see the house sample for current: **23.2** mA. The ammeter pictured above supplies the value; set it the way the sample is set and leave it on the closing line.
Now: **0.35** mA
